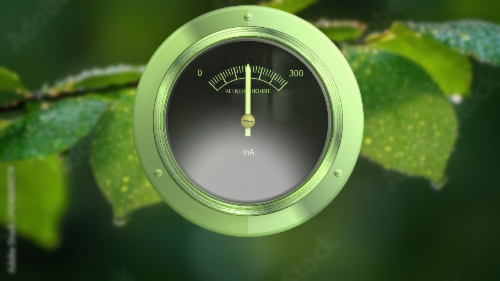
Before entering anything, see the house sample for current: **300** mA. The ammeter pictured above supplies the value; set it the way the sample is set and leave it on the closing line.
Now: **150** mA
